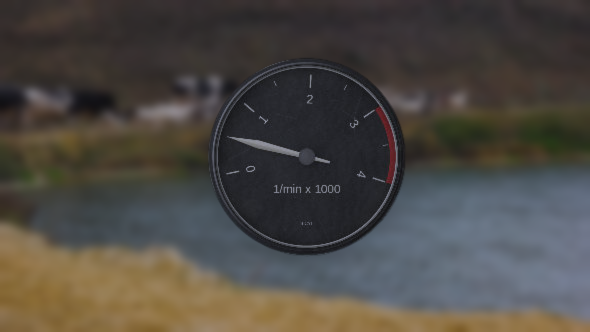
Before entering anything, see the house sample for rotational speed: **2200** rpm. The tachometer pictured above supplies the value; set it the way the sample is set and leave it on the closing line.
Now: **500** rpm
